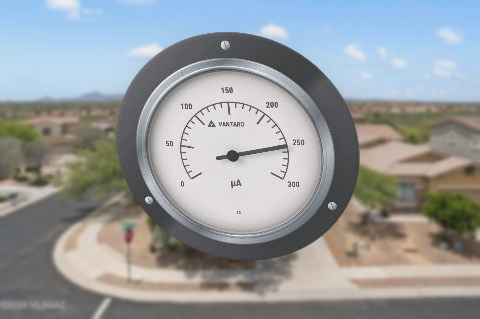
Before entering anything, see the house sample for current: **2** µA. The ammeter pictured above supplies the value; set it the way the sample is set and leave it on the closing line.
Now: **250** µA
